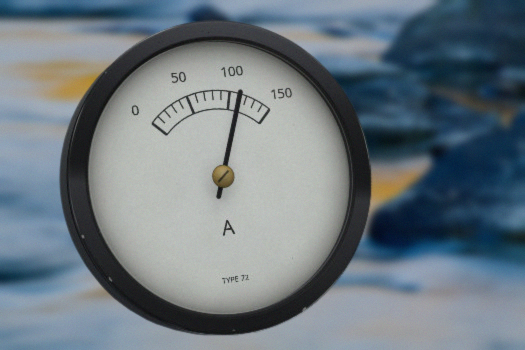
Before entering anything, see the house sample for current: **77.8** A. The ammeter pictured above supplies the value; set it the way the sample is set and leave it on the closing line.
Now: **110** A
